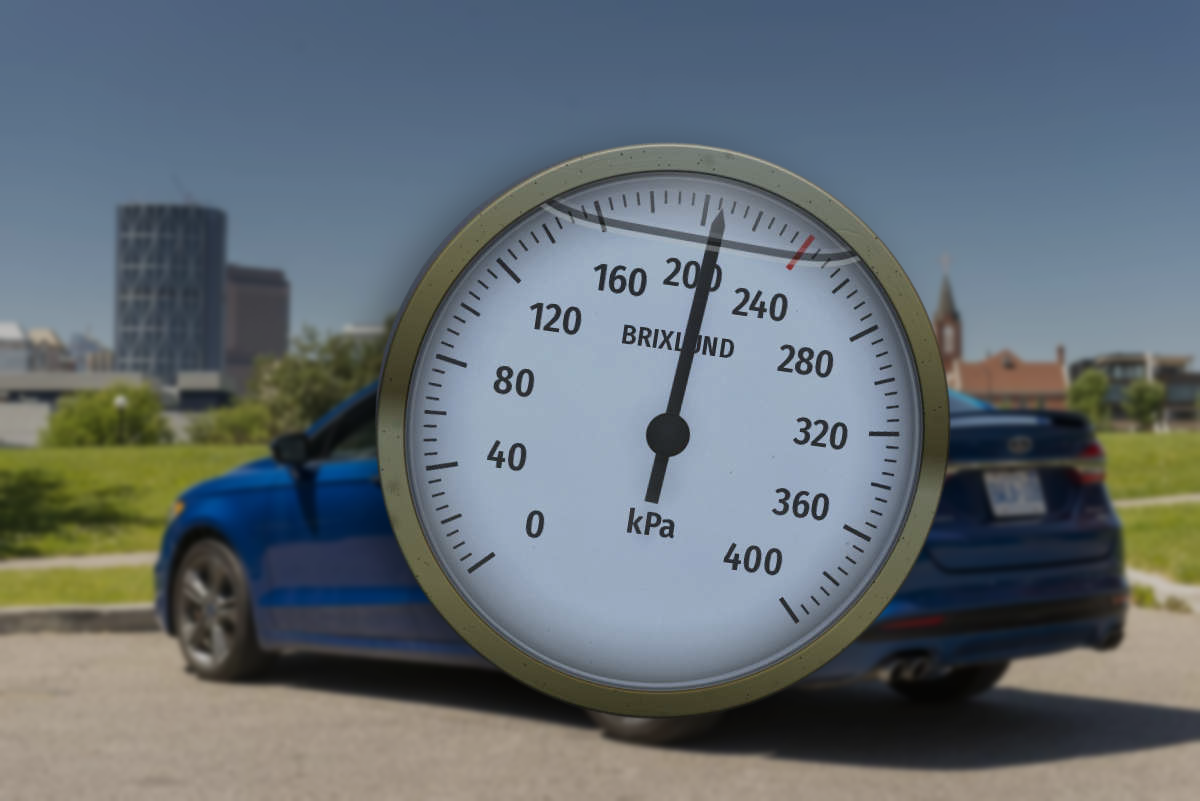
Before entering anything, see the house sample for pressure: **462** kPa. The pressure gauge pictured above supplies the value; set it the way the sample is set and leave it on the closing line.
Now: **205** kPa
